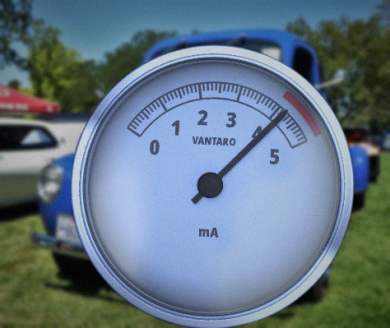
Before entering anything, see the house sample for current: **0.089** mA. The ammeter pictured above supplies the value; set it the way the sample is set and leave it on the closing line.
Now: **4.2** mA
